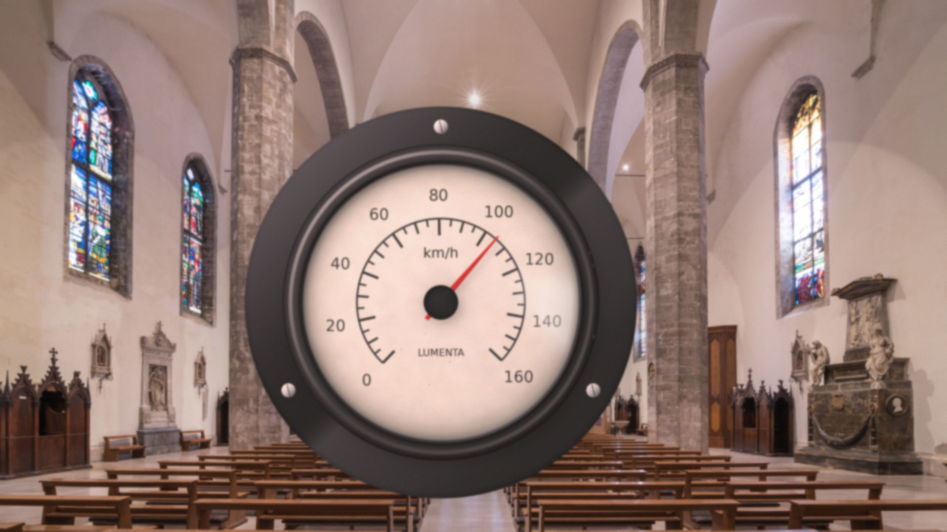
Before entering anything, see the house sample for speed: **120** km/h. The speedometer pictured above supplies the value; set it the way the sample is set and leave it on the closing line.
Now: **105** km/h
